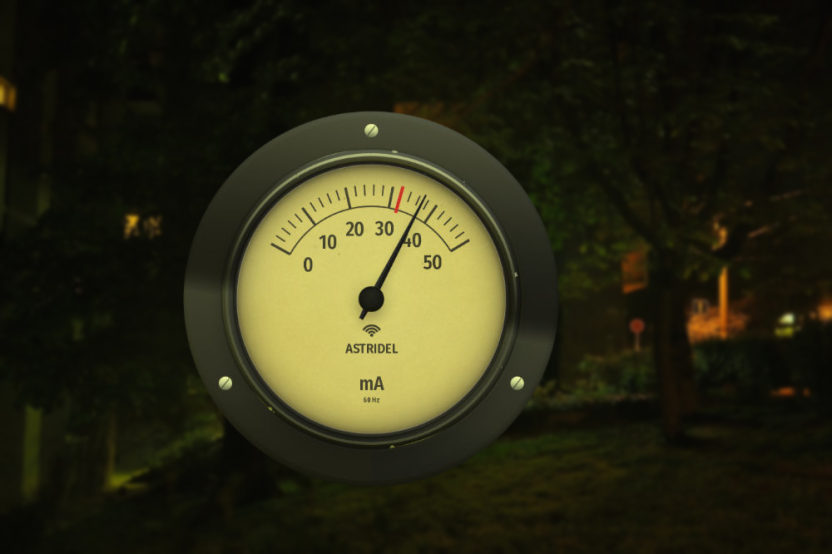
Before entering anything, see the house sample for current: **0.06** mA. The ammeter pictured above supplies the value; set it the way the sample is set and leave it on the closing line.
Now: **37** mA
